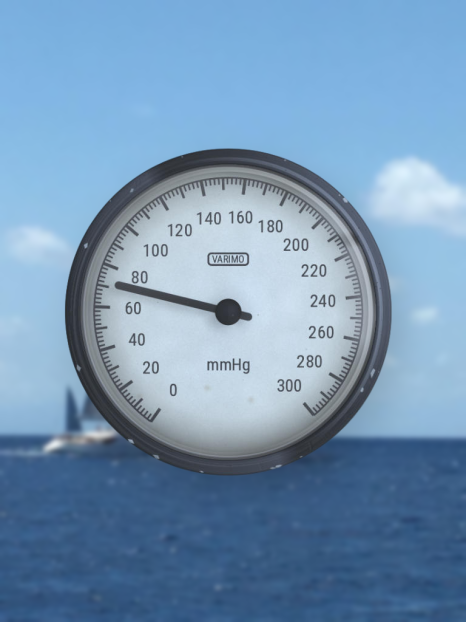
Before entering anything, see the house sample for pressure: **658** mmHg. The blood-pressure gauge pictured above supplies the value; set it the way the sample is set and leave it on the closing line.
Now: **72** mmHg
